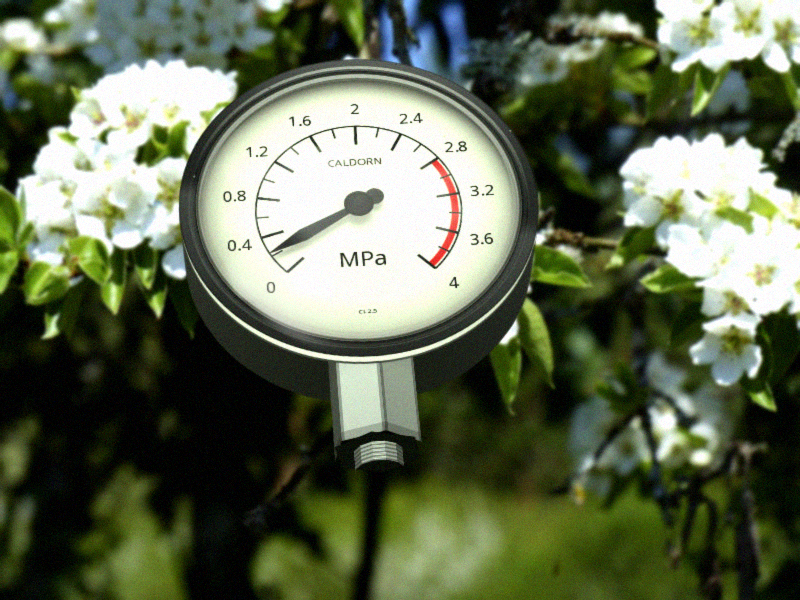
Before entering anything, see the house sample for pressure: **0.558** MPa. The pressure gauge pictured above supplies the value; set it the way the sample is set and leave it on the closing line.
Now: **0.2** MPa
